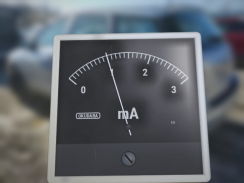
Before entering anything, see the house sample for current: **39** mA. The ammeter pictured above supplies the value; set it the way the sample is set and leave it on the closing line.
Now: **1** mA
